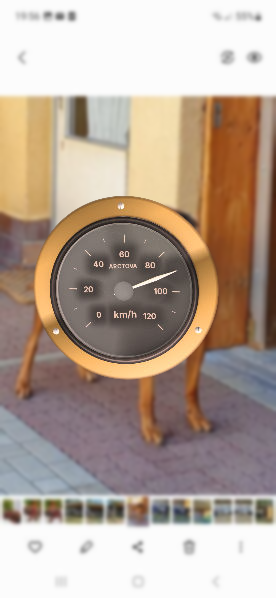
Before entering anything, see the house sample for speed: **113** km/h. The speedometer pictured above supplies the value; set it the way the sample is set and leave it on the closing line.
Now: **90** km/h
